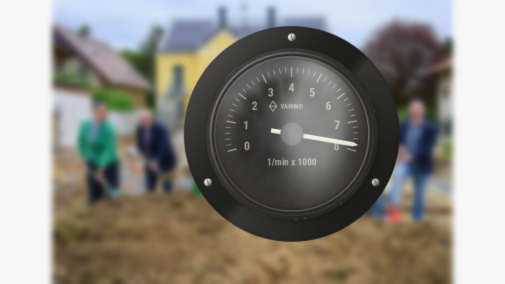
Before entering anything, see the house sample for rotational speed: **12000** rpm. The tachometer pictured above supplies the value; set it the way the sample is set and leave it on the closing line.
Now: **7800** rpm
